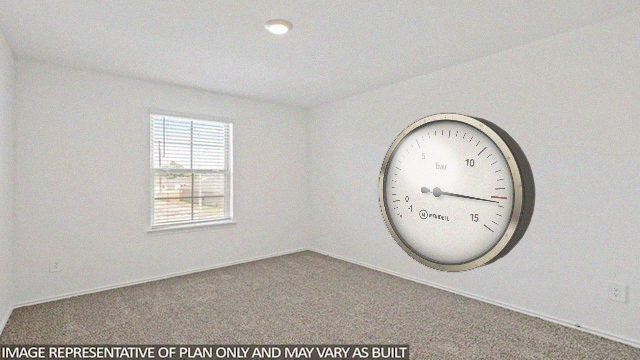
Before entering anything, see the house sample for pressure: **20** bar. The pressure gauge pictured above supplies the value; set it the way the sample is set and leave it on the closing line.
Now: **13.25** bar
